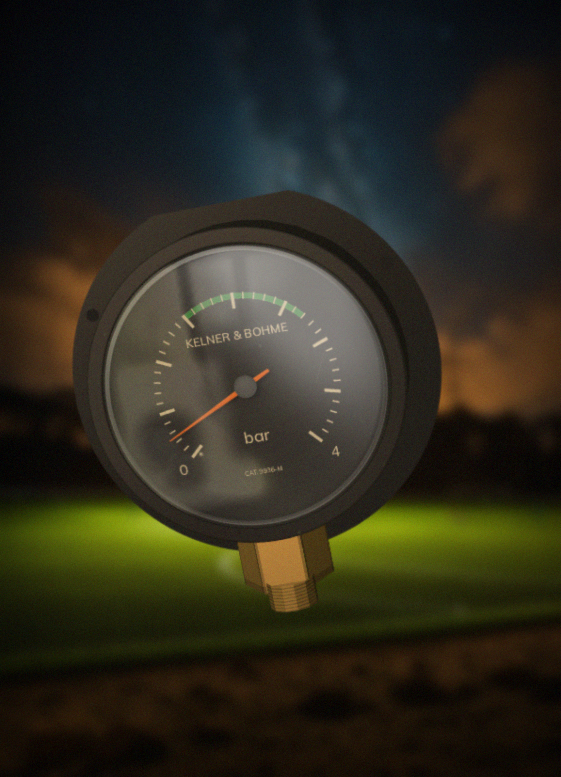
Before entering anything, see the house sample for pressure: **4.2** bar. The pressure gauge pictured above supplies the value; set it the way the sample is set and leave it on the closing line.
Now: **0.25** bar
